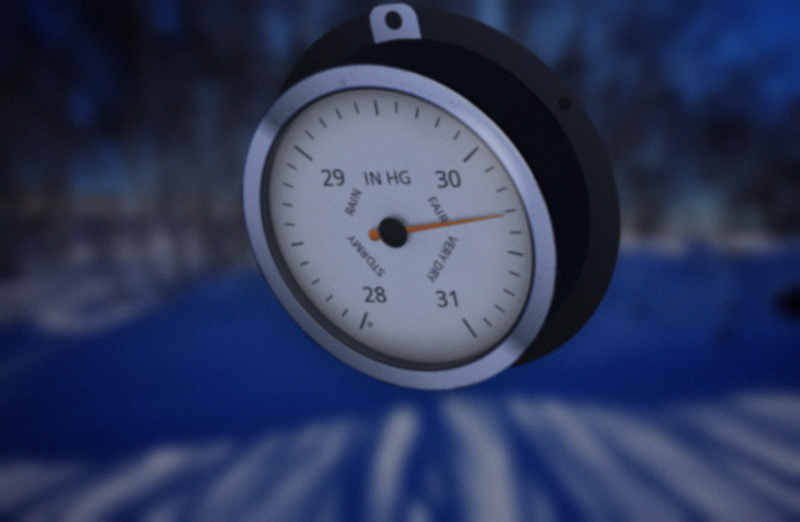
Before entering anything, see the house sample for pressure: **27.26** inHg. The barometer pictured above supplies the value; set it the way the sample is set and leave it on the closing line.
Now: **30.3** inHg
